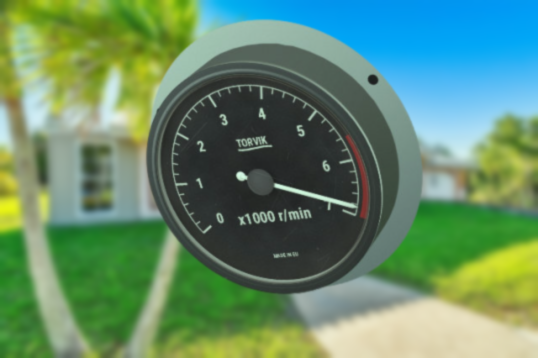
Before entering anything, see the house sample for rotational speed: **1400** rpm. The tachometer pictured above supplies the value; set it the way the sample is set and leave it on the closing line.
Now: **6800** rpm
